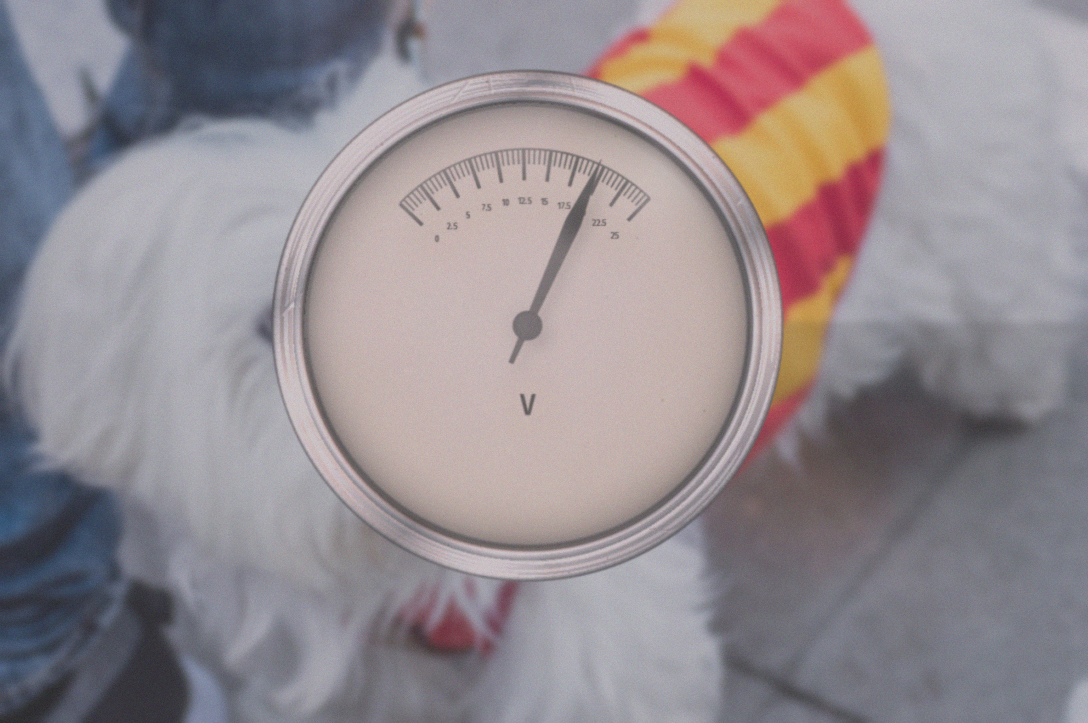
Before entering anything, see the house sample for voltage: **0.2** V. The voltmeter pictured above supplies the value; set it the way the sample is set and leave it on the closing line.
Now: **19.5** V
